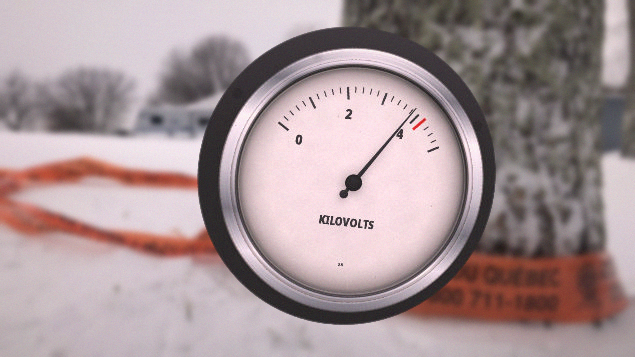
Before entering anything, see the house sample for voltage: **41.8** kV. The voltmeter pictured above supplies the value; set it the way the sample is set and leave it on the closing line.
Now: **3.8** kV
